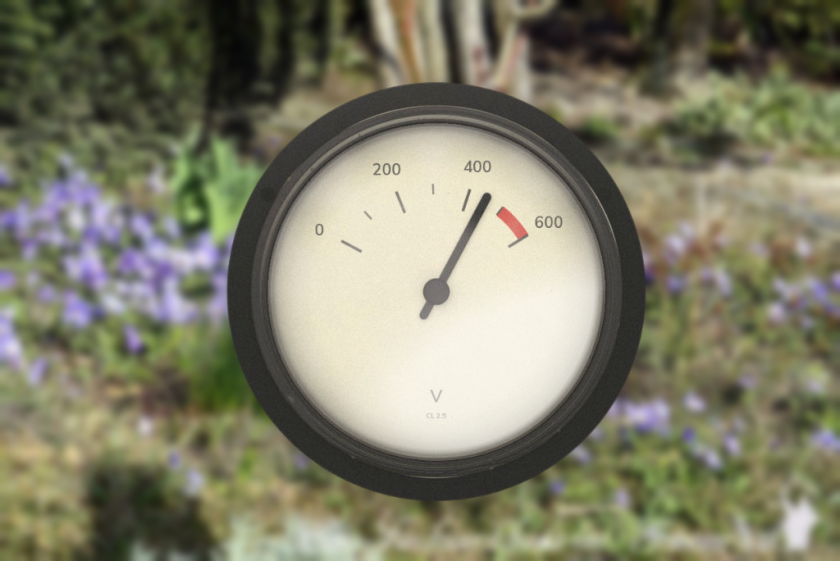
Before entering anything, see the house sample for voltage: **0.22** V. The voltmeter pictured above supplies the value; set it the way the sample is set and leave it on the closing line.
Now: **450** V
